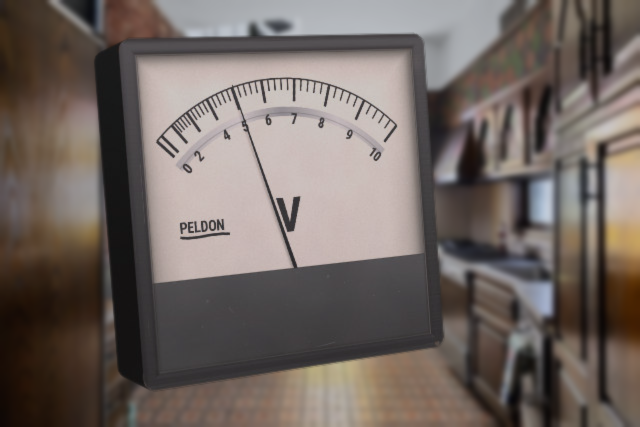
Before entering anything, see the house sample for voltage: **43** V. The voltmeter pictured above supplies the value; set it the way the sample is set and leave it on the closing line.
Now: **5** V
